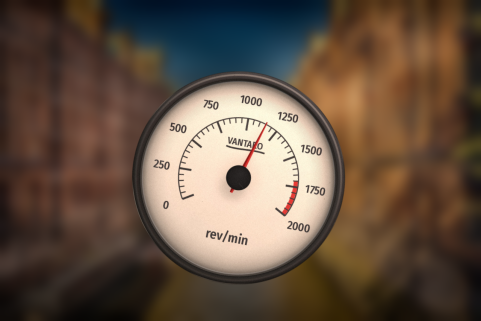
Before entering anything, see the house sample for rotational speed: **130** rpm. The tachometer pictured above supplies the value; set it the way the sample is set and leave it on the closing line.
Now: **1150** rpm
